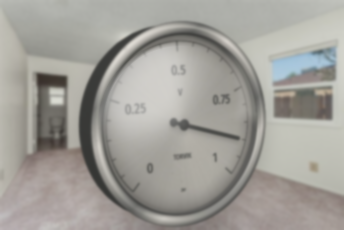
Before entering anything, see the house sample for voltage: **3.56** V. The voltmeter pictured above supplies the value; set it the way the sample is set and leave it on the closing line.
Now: **0.9** V
